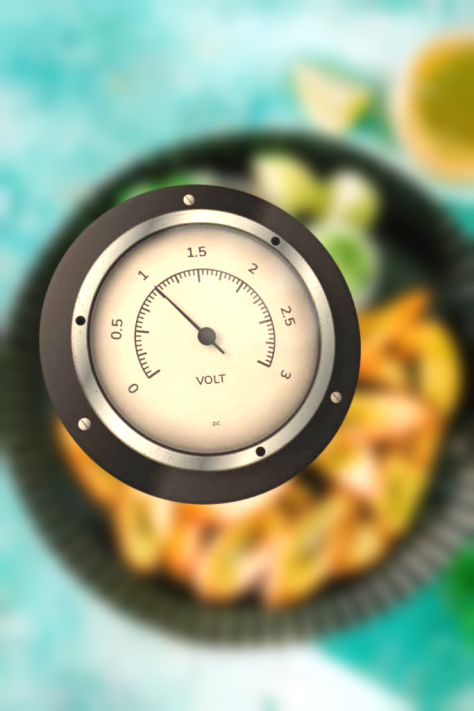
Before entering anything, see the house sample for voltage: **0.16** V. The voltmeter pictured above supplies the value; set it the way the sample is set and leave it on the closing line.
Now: **1** V
